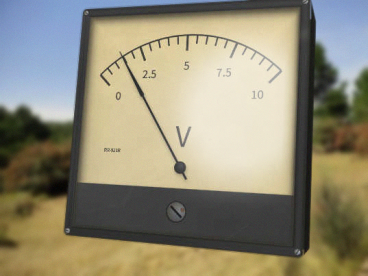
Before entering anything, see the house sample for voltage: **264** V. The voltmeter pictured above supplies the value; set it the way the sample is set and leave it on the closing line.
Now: **1.5** V
